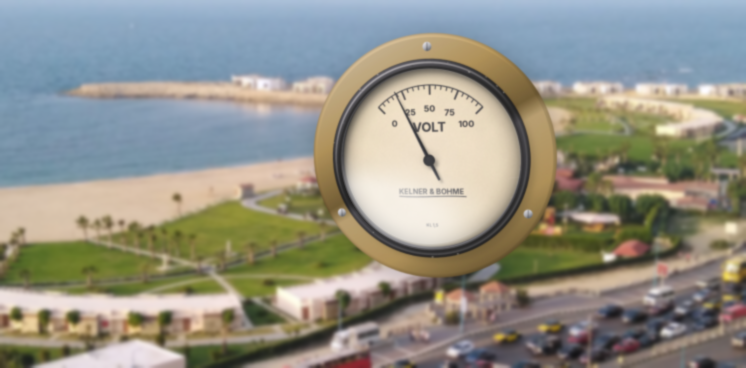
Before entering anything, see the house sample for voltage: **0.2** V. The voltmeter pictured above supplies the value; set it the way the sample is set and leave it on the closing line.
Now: **20** V
